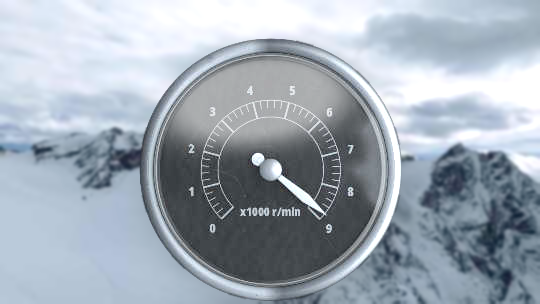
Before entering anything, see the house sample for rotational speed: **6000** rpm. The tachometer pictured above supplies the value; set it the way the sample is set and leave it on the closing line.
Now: **8800** rpm
